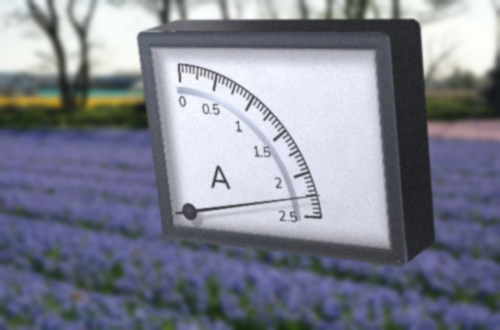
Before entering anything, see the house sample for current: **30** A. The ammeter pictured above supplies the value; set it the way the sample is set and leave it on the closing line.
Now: **2.25** A
